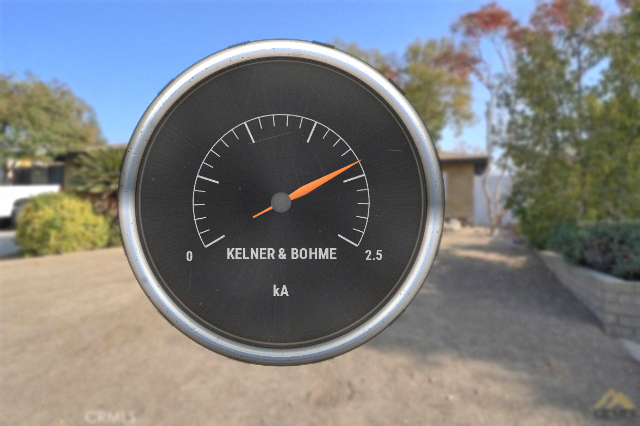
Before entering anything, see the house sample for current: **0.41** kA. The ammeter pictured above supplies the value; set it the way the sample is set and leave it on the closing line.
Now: **1.9** kA
